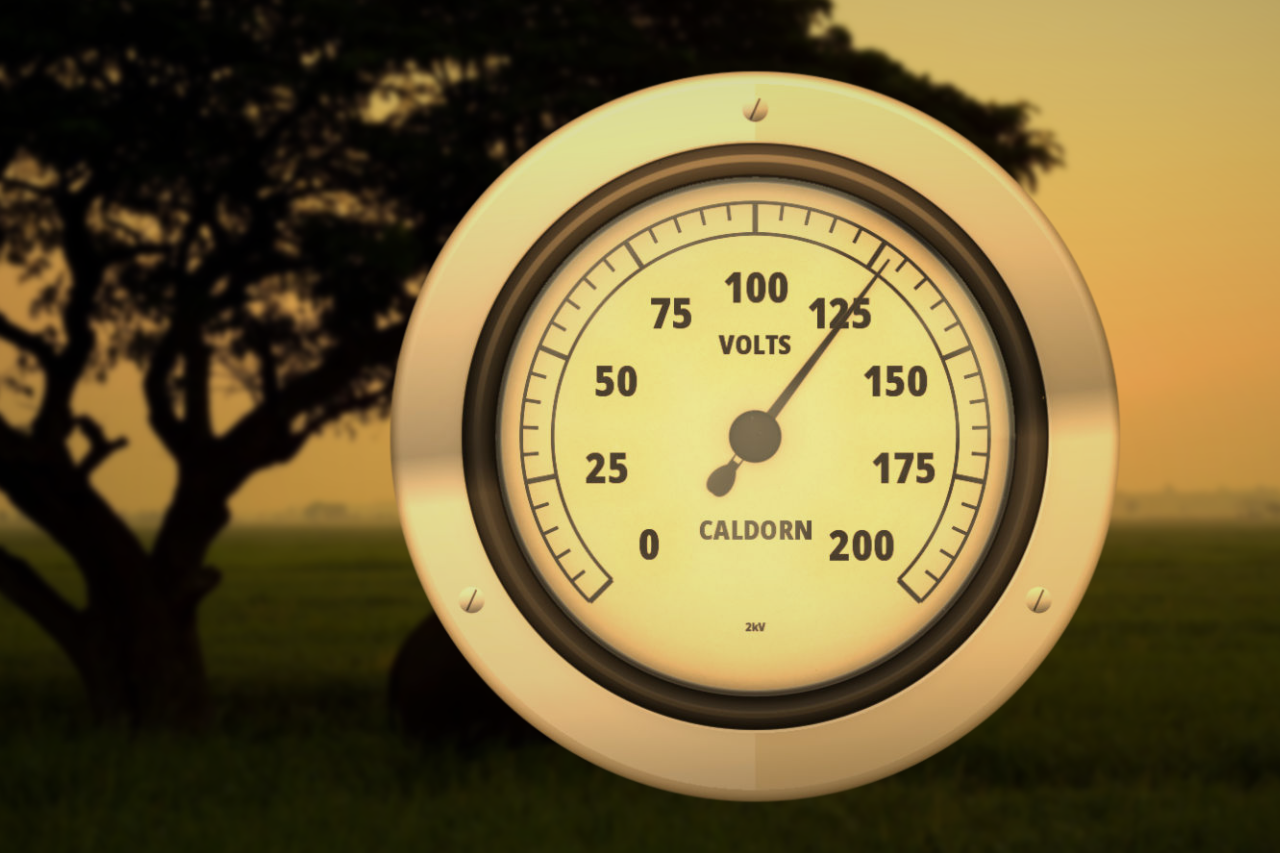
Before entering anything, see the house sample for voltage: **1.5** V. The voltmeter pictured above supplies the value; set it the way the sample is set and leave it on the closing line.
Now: **127.5** V
